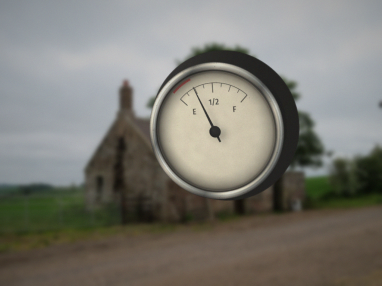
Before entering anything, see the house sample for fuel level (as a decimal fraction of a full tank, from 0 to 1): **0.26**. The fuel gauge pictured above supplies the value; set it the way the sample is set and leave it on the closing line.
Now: **0.25**
